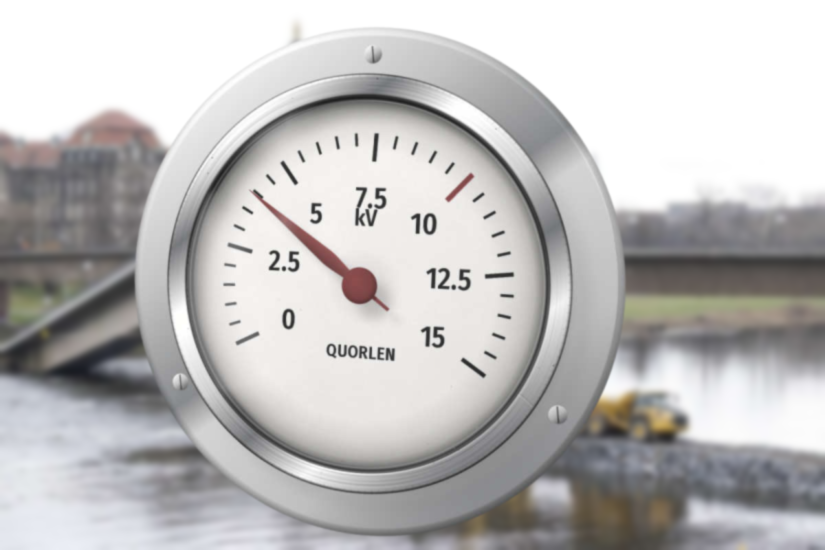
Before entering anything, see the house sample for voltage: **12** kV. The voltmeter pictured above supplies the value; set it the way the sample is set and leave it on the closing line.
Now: **4** kV
